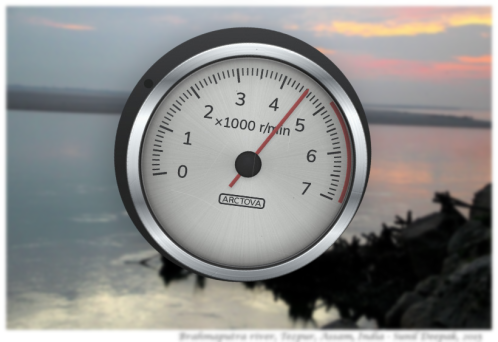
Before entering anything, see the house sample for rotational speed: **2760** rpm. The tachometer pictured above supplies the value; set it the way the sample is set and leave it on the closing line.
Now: **4500** rpm
